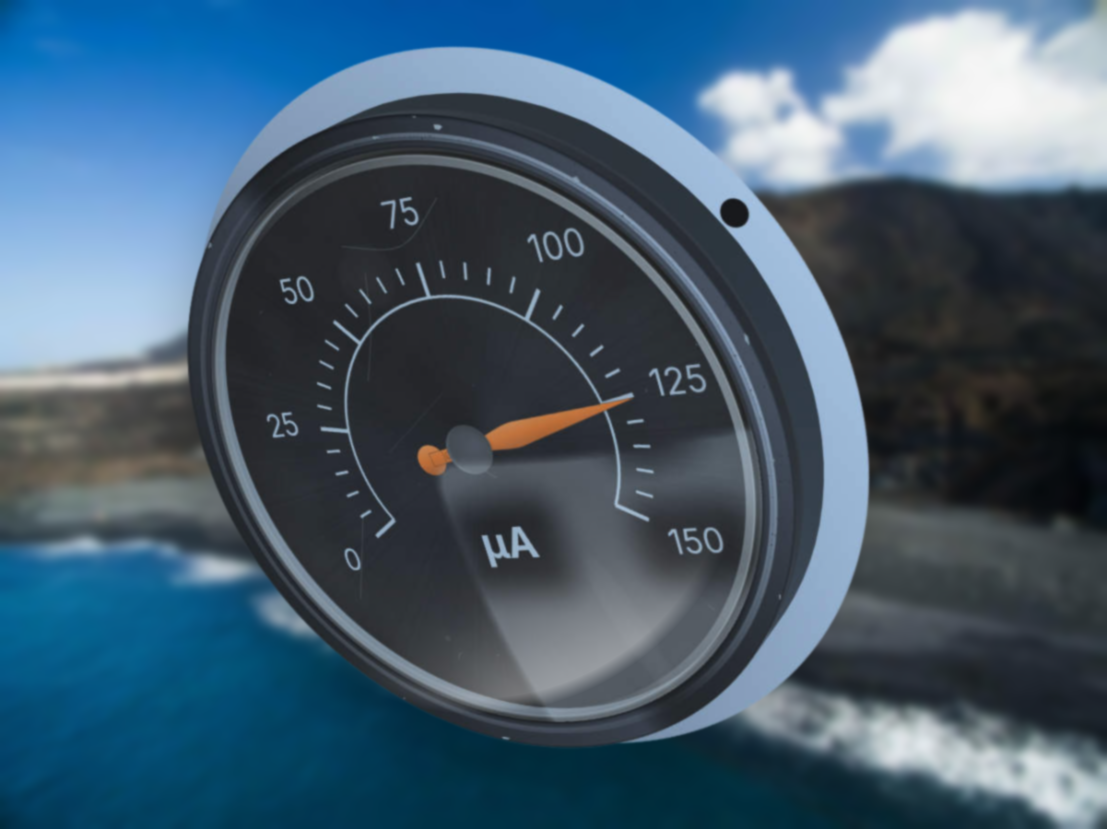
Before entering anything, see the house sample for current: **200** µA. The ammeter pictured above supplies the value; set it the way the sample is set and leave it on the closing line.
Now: **125** µA
